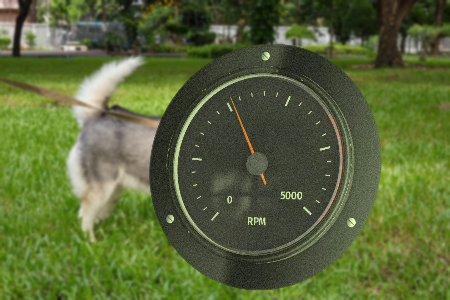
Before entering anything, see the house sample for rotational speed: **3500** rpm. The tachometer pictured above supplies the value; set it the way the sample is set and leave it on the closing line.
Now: **2100** rpm
